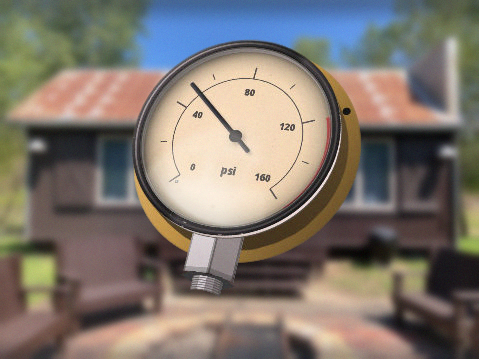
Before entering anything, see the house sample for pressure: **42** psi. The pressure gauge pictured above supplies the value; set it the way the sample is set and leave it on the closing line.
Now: **50** psi
